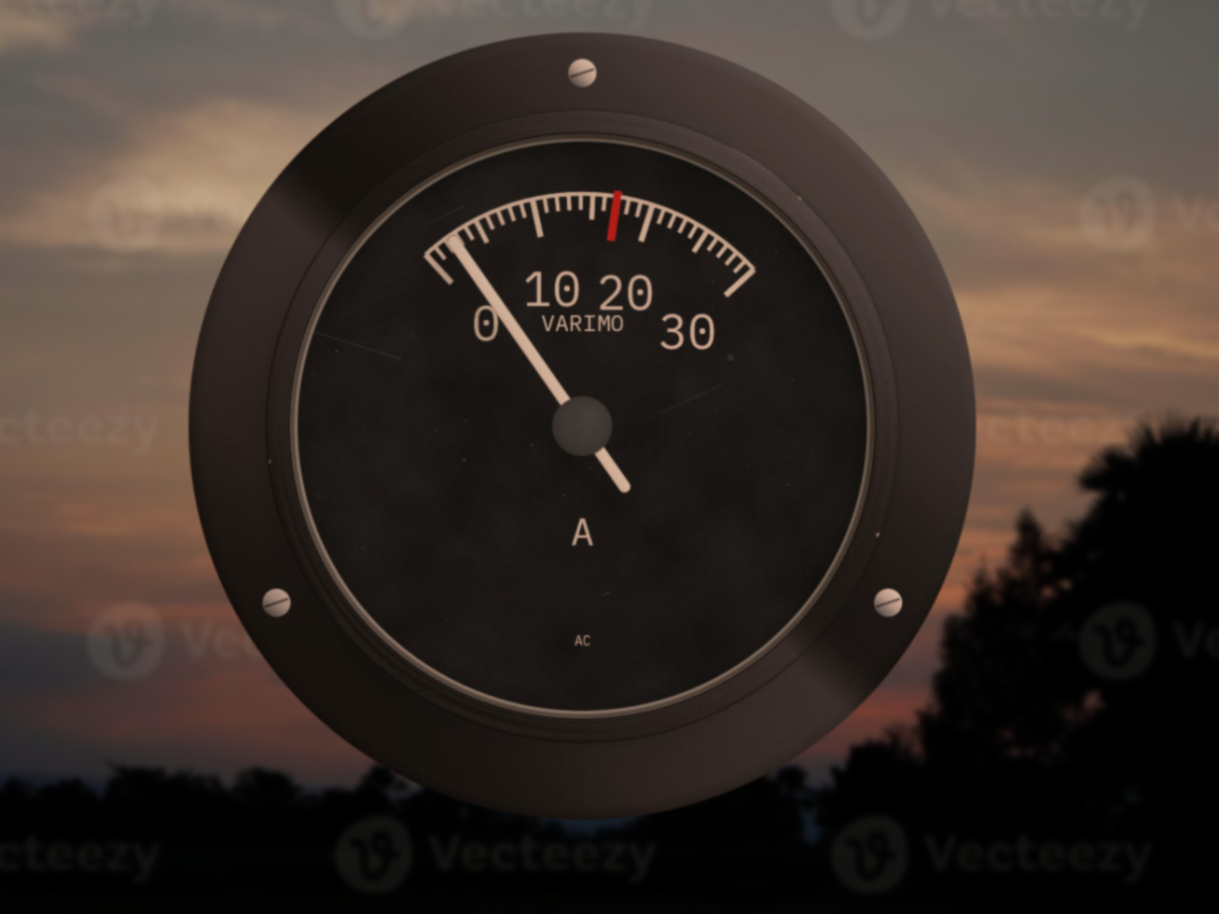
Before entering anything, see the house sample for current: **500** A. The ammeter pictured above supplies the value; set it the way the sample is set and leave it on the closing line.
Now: **2.5** A
